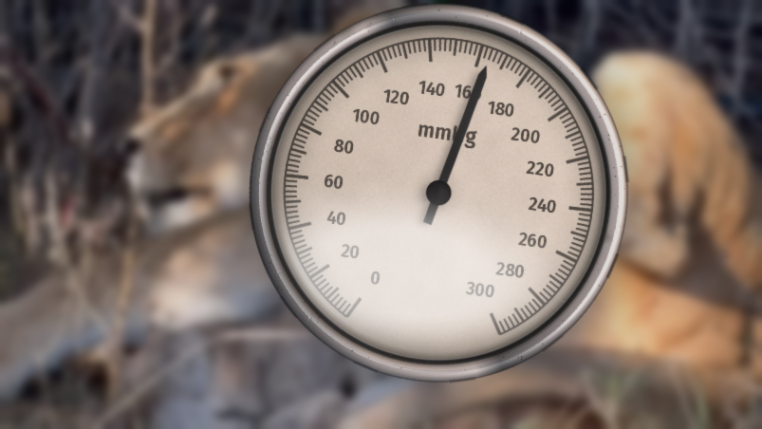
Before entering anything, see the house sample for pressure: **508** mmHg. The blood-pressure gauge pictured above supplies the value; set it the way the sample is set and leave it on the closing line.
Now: **164** mmHg
